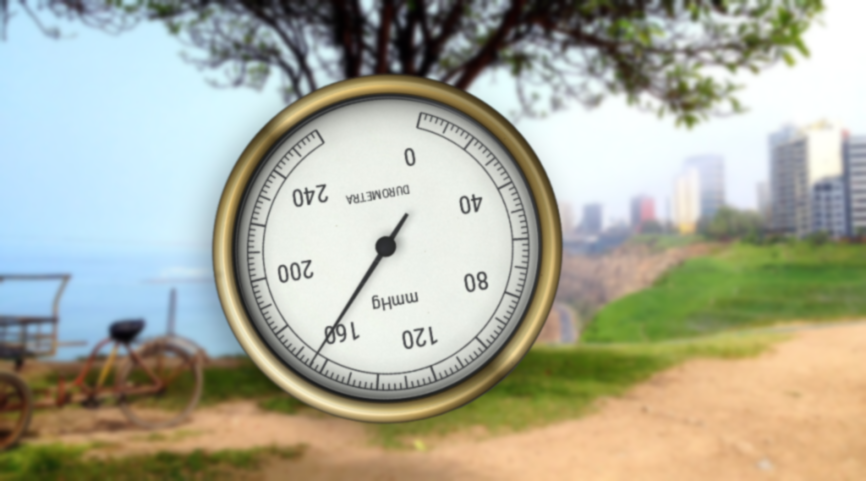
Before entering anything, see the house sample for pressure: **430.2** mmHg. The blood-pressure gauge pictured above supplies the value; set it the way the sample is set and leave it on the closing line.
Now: **164** mmHg
